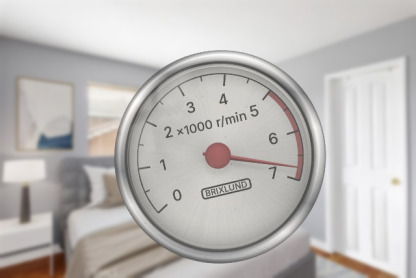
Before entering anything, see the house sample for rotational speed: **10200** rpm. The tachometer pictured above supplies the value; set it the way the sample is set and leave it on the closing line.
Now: **6750** rpm
